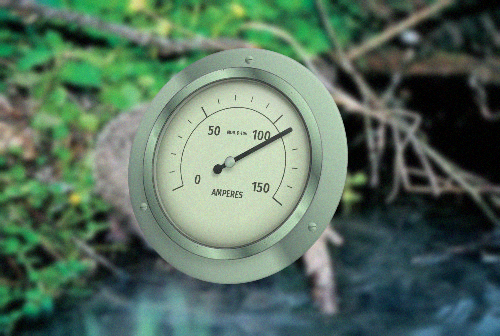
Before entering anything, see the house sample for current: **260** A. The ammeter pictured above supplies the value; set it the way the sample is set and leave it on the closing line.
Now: **110** A
